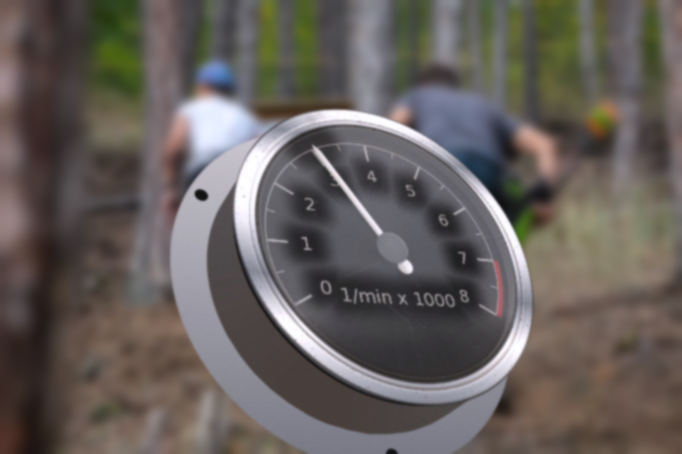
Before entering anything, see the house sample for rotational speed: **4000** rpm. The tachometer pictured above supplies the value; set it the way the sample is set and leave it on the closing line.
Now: **3000** rpm
